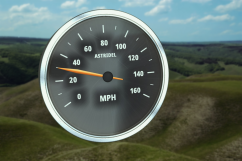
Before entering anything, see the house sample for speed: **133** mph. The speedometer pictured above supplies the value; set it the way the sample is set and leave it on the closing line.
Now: **30** mph
